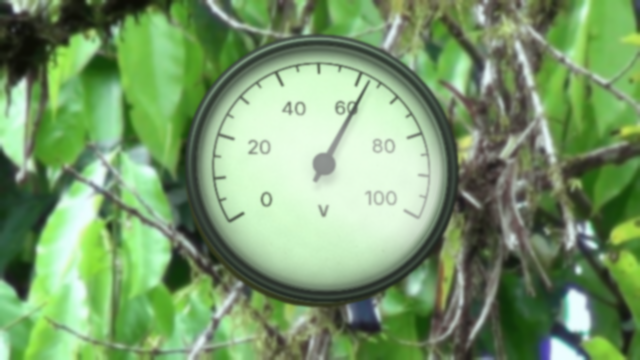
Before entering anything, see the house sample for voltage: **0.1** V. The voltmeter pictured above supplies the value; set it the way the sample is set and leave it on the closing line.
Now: **62.5** V
